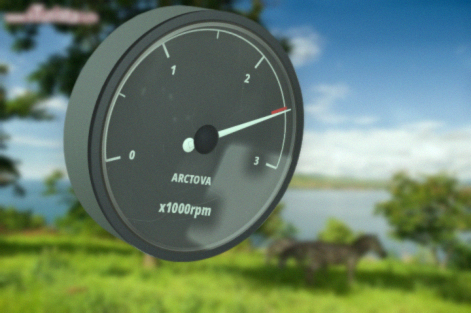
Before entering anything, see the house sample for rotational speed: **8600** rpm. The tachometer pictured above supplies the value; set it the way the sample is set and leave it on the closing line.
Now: **2500** rpm
